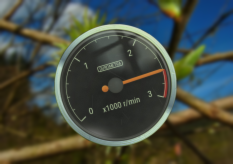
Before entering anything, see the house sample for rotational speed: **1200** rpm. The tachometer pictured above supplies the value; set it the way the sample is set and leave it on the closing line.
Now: **2600** rpm
